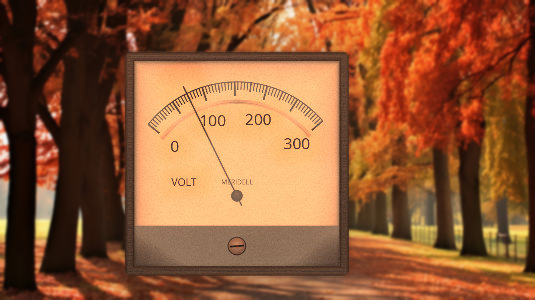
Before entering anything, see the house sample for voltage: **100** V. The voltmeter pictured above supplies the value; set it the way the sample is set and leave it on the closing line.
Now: **75** V
